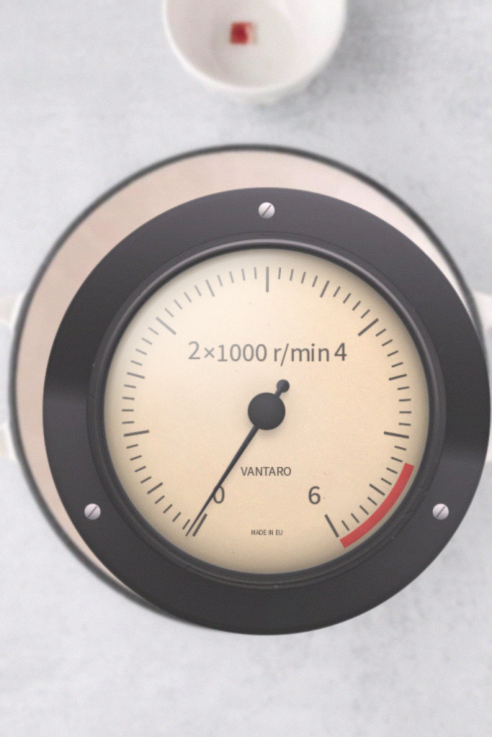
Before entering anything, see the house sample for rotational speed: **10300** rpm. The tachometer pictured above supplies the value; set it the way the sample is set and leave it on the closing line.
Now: **50** rpm
